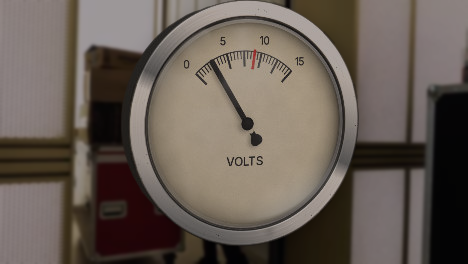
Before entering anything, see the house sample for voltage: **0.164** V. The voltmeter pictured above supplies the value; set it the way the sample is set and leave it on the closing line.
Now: **2.5** V
